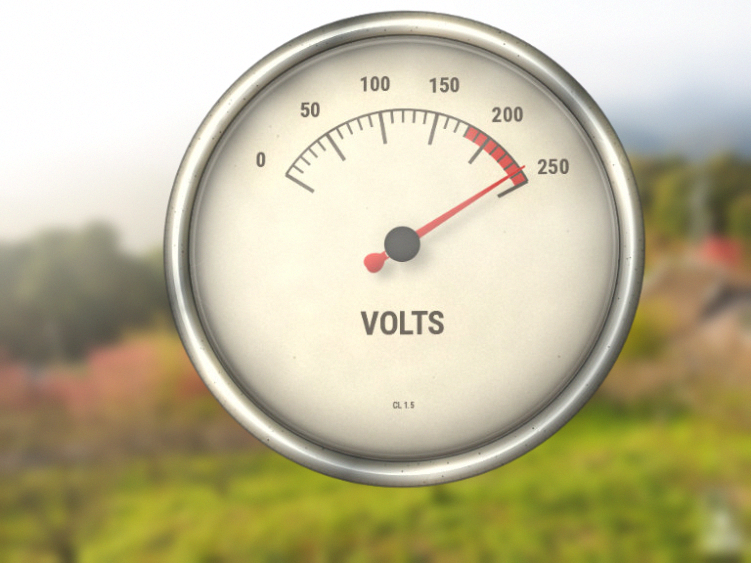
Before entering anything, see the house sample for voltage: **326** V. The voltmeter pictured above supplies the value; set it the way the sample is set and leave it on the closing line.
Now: **240** V
